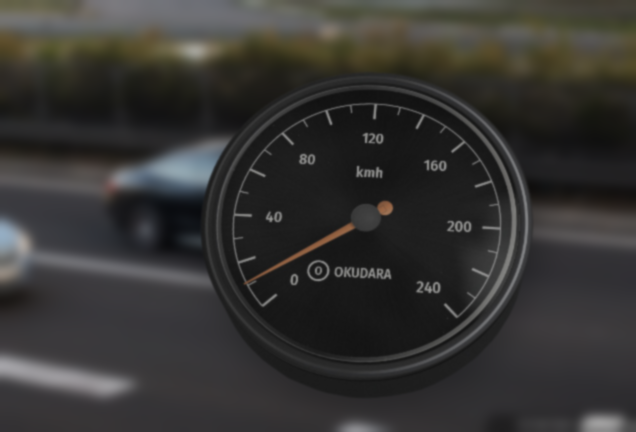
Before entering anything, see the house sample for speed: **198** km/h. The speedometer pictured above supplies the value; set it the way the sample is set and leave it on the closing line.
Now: **10** km/h
